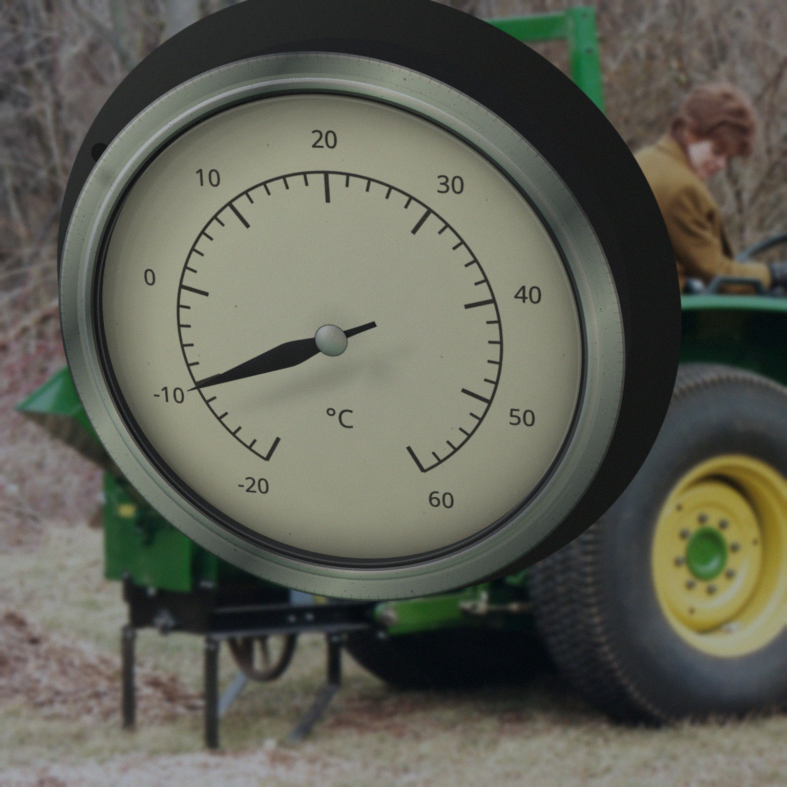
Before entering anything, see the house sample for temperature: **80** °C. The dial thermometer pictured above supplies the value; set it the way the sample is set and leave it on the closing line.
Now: **-10** °C
